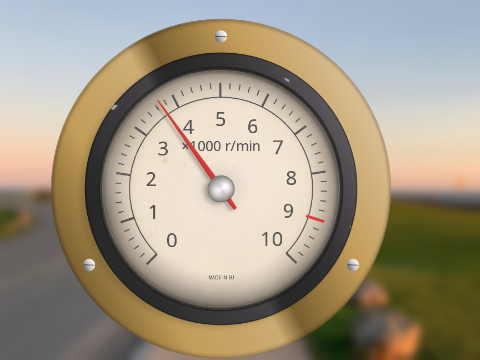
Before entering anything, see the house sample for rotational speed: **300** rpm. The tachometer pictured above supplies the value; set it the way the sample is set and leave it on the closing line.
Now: **3700** rpm
